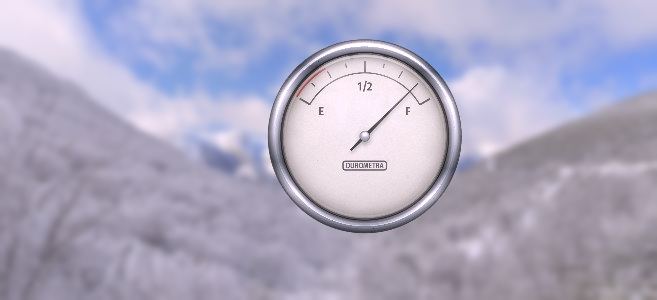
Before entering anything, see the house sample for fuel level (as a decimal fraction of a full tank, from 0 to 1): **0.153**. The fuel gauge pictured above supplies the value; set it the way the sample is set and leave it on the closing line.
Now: **0.875**
